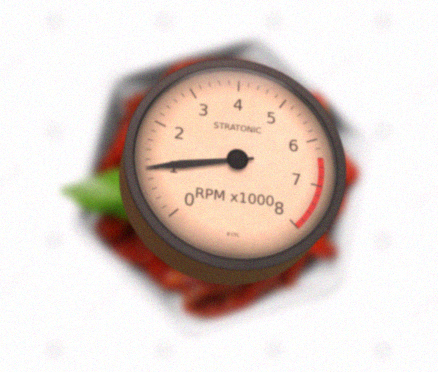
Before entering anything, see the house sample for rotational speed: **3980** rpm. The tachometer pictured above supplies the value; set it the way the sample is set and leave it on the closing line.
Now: **1000** rpm
